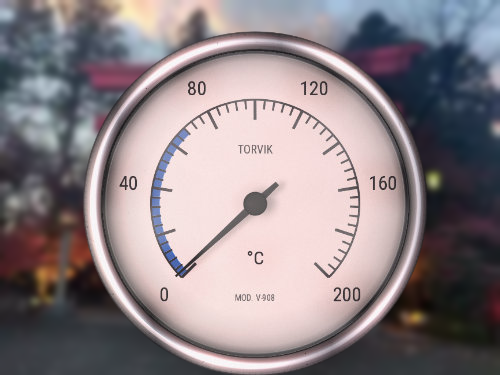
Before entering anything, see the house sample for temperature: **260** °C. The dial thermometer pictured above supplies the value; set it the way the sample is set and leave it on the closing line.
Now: **2** °C
